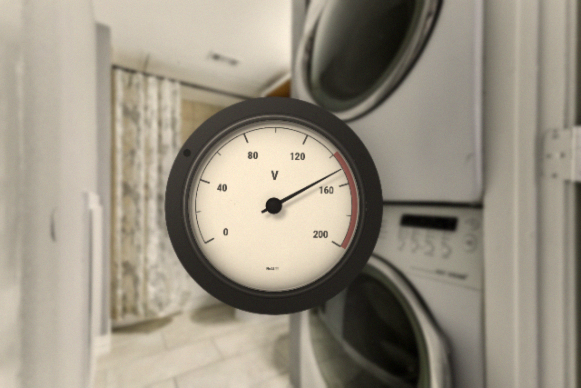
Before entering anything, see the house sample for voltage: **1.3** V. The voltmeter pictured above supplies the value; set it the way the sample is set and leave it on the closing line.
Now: **150** V
